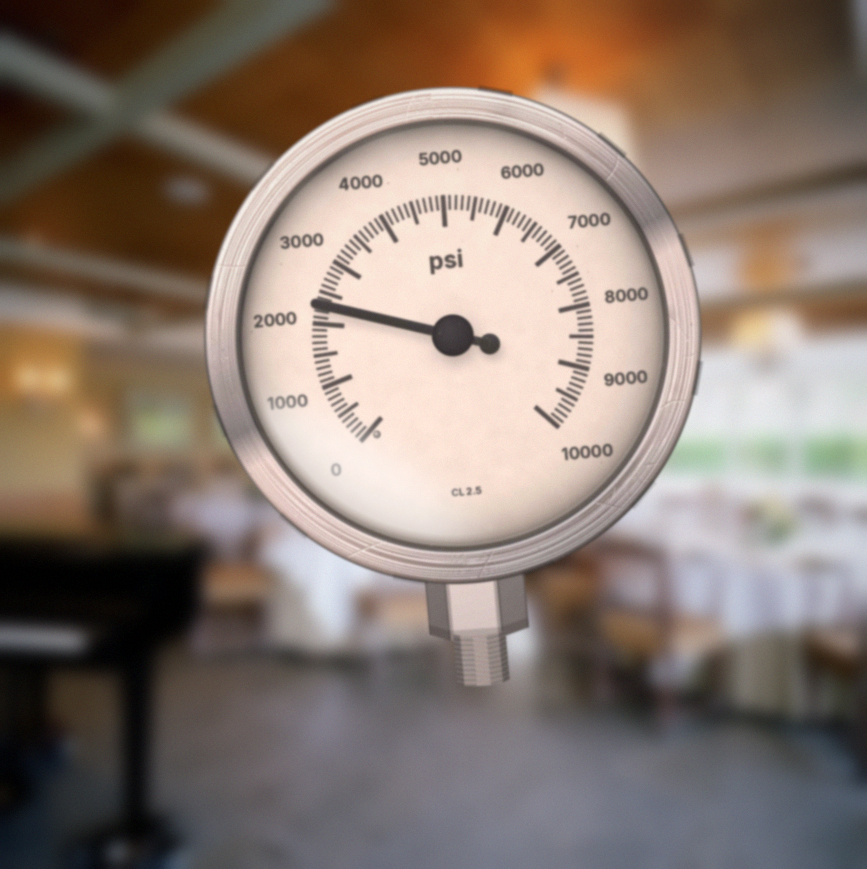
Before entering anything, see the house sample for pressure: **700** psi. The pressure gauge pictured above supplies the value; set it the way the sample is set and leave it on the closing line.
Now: **2300** psi
